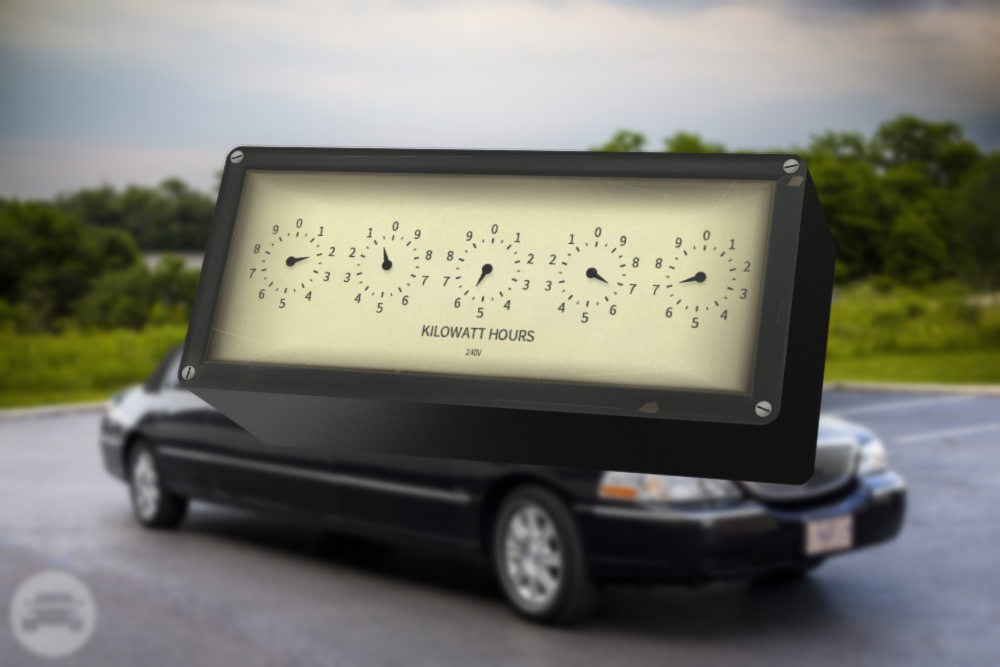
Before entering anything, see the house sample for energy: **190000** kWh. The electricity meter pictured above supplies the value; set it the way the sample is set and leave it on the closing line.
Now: **20567** kWh
